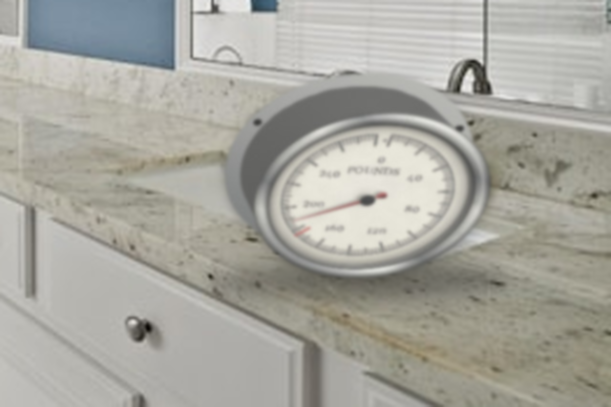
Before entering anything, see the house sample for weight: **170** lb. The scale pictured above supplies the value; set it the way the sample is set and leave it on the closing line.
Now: **190** lb
